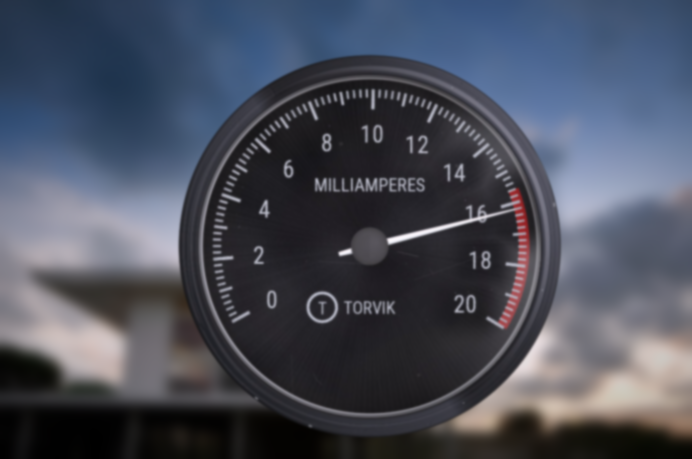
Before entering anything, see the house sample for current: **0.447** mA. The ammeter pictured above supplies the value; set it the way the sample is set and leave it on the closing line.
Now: **16.2** mA
